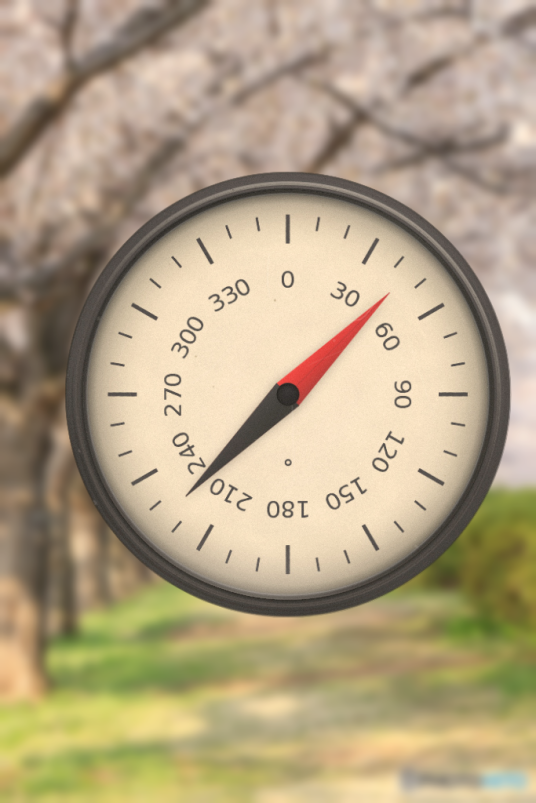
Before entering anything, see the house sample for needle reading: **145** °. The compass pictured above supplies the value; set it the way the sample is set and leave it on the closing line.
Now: **45** °
